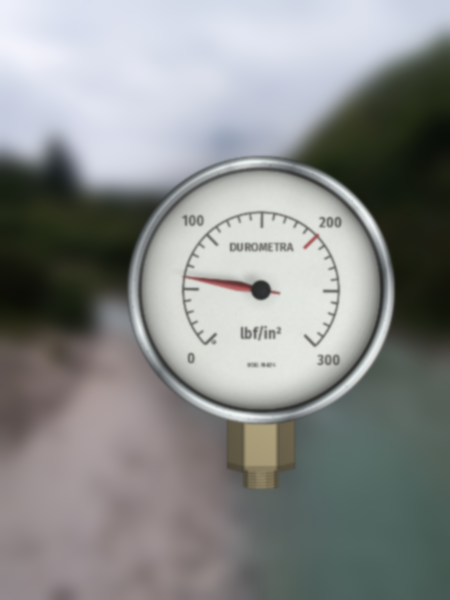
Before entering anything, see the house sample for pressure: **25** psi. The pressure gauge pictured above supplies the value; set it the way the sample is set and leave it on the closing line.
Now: **60** psi
